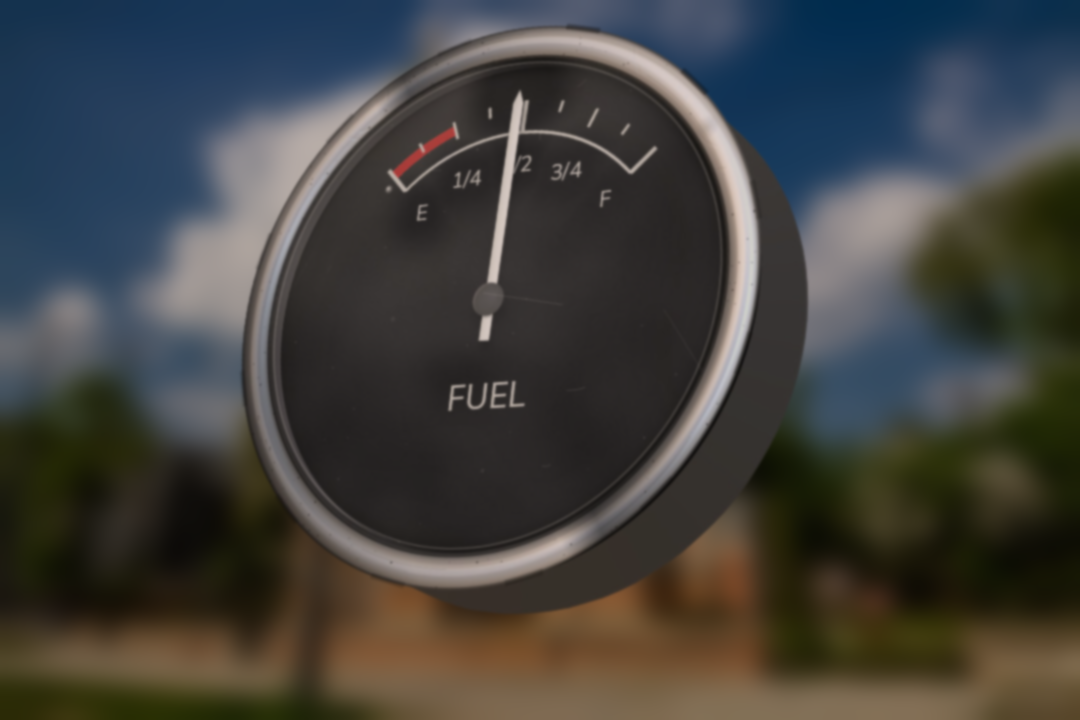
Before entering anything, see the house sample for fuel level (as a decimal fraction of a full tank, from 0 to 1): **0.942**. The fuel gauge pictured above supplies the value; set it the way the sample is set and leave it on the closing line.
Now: **0.5**
